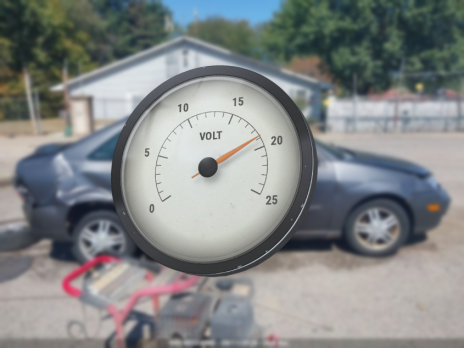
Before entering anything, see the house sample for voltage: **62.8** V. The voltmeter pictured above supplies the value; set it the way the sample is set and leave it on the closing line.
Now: **19** V
